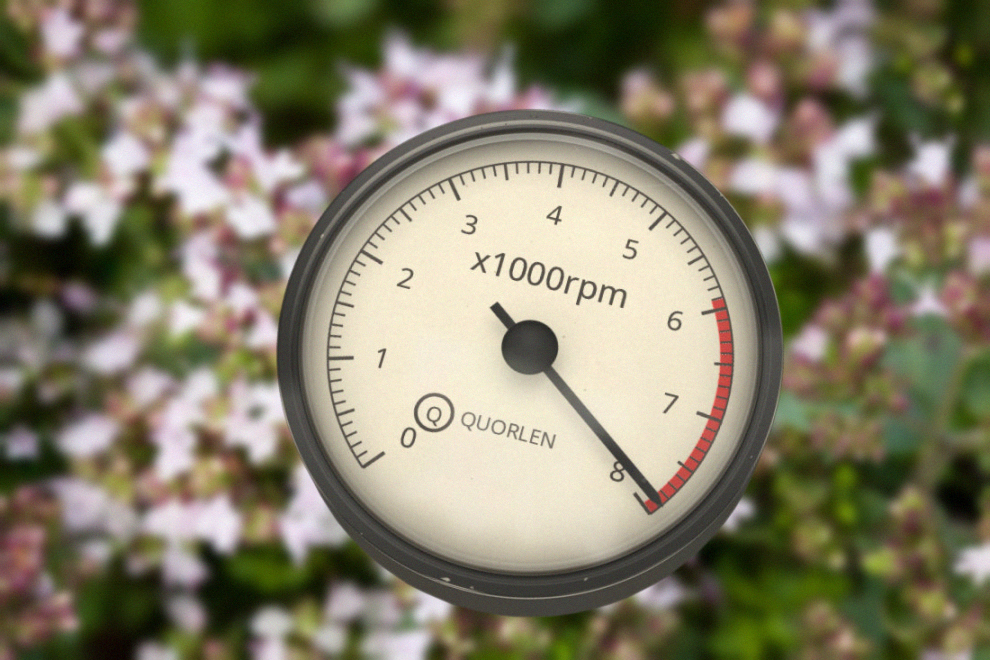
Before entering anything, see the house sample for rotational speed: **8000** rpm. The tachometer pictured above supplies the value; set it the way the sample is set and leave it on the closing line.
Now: **7900** rpm
